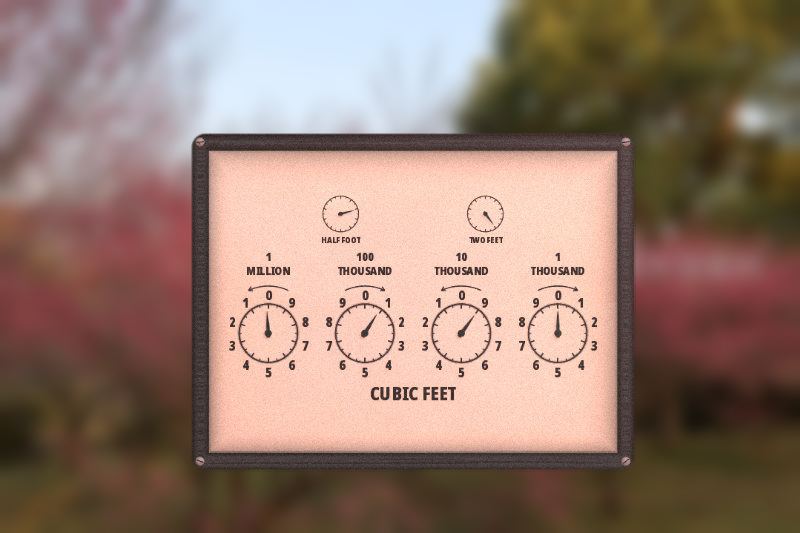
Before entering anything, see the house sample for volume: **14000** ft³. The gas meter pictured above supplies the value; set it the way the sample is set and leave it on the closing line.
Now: **9000** ft³
